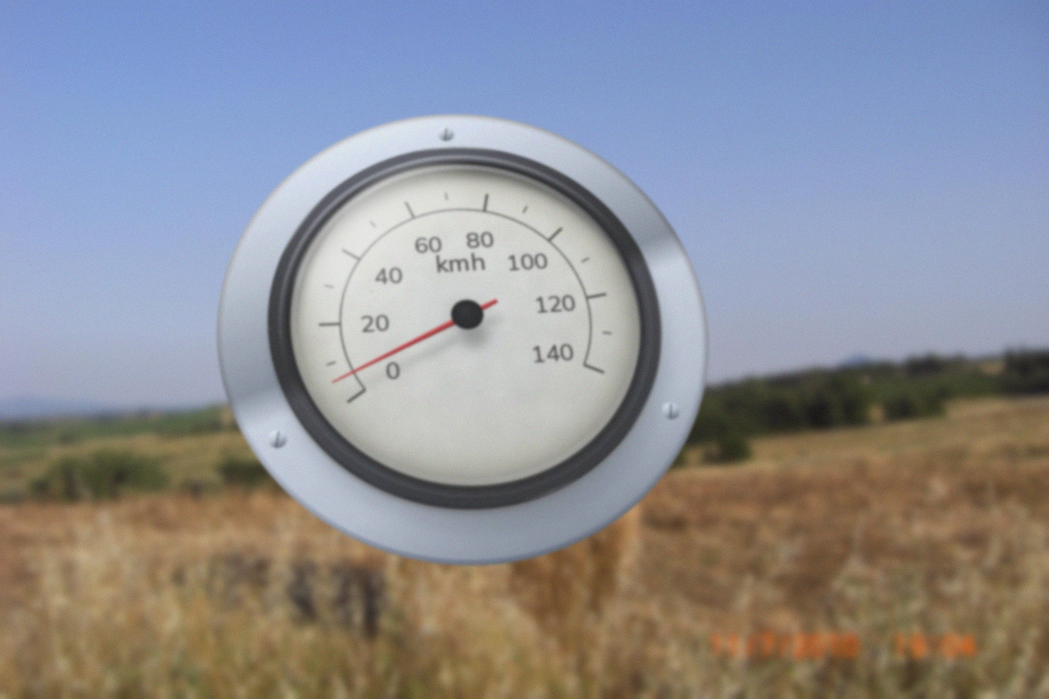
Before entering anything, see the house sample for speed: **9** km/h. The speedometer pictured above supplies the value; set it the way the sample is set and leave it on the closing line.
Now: **5** km/h
